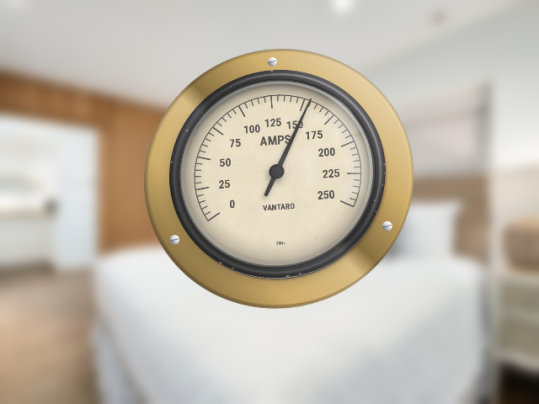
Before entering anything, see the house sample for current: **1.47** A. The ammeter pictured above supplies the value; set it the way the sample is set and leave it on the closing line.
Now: **155** A
